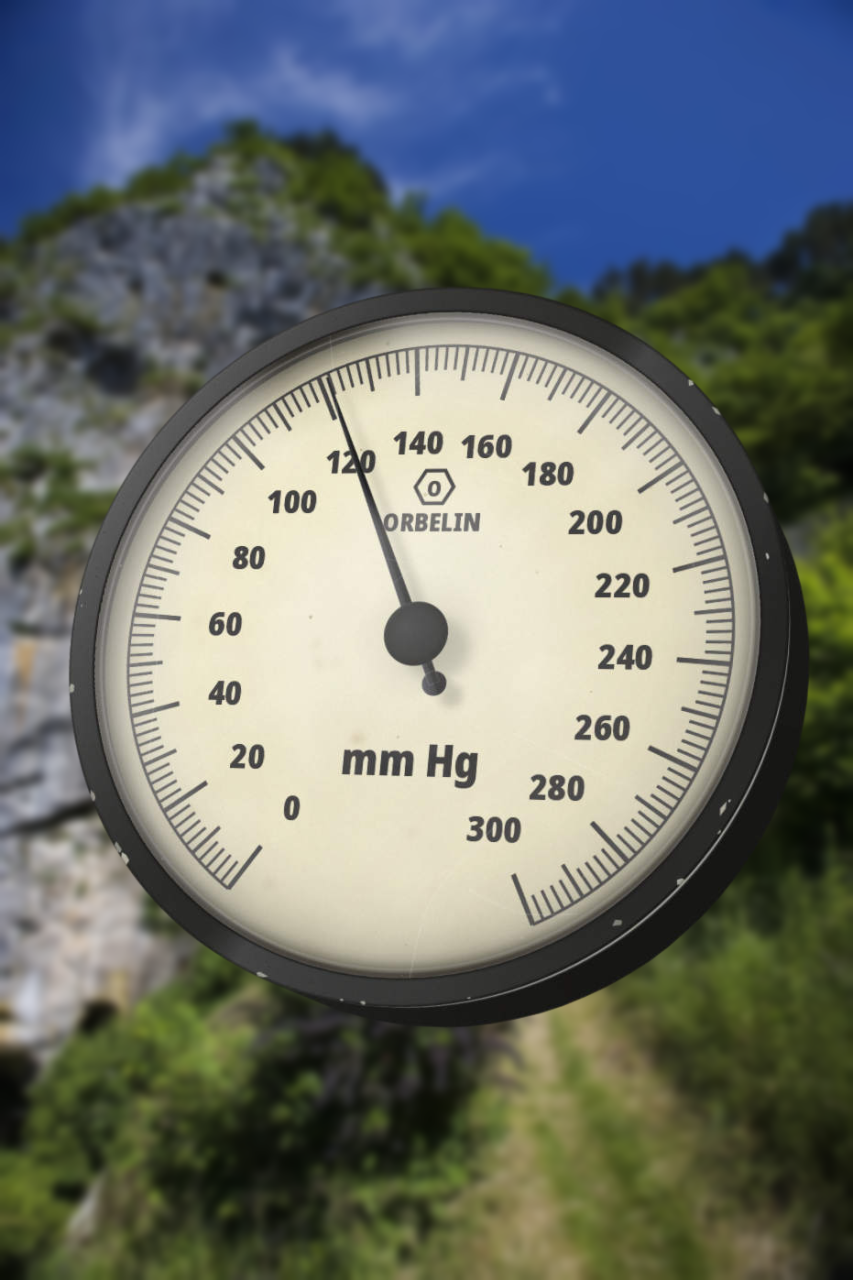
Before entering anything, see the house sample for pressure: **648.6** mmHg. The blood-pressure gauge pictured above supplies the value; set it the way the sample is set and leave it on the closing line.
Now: **122** mmHg
